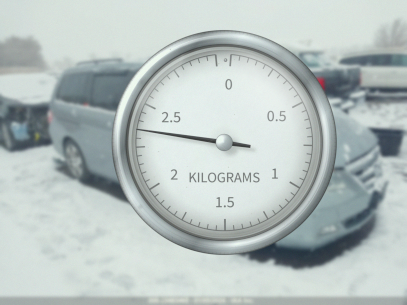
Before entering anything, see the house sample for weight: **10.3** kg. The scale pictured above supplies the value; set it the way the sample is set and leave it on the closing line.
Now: **2.35** kg
